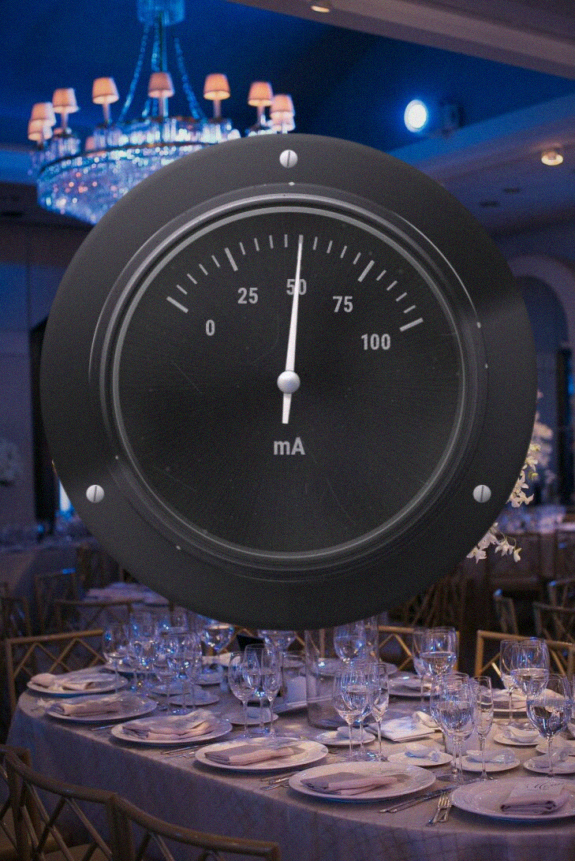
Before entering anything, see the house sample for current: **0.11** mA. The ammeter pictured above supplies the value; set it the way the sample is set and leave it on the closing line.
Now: **50** mA
